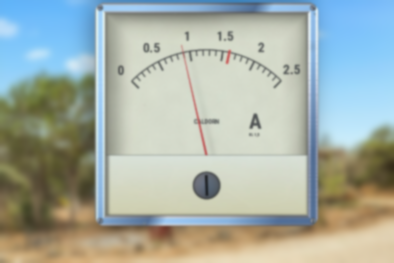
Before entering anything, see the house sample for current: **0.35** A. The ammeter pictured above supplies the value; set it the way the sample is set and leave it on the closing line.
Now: **0.9** A
